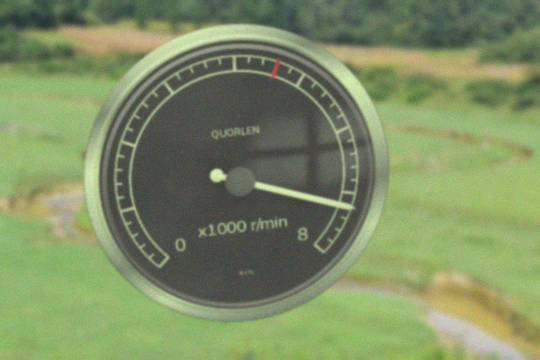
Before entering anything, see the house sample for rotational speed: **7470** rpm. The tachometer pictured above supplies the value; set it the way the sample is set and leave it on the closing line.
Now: **7200** rpm
